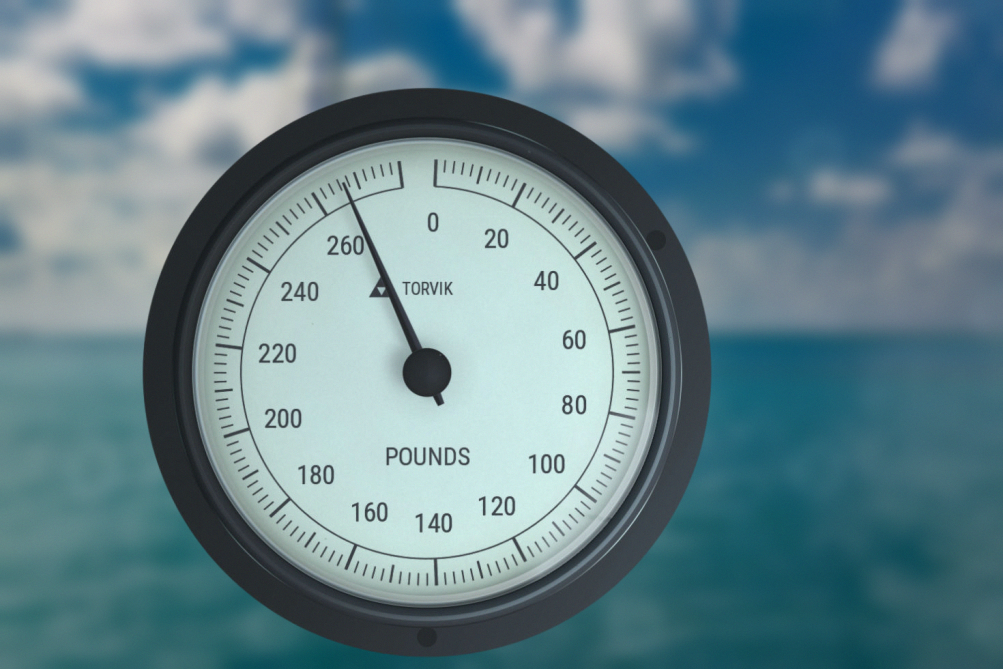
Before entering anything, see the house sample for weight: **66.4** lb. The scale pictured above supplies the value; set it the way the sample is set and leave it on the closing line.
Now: **267** lb
